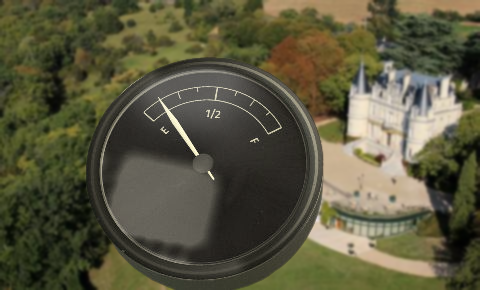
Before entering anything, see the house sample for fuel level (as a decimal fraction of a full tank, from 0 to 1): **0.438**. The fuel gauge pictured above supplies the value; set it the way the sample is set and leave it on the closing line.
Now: **0.125**
